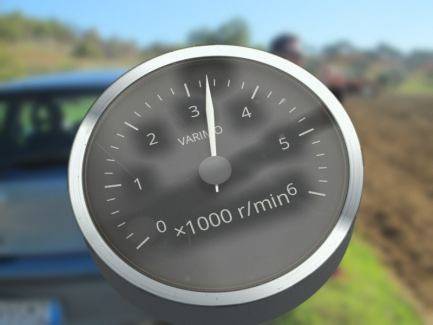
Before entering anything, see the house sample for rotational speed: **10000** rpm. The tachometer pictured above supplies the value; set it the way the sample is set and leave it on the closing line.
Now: **3300** rpm
